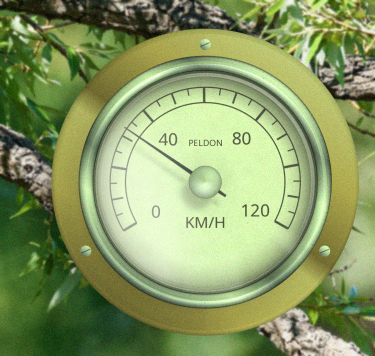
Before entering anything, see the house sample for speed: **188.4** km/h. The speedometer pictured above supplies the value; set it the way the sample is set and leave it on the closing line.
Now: **32.5** km/h
